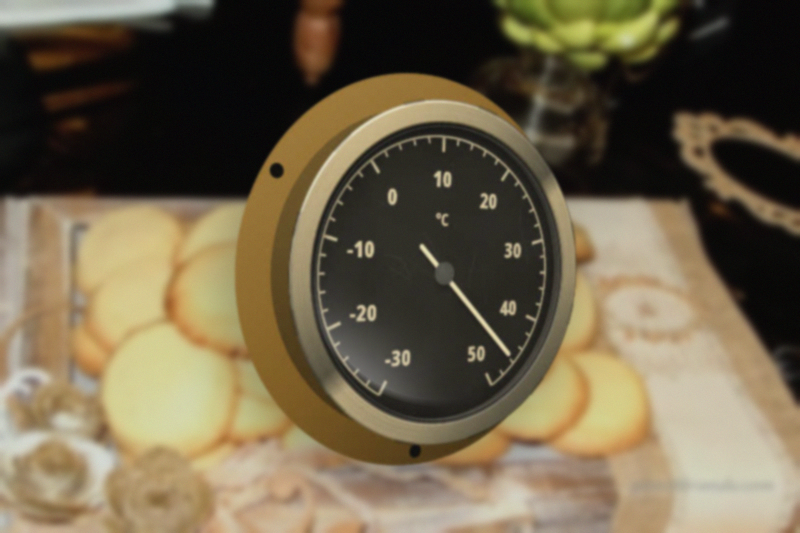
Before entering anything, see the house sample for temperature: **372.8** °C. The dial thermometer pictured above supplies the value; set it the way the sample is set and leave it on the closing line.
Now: **46** °C
